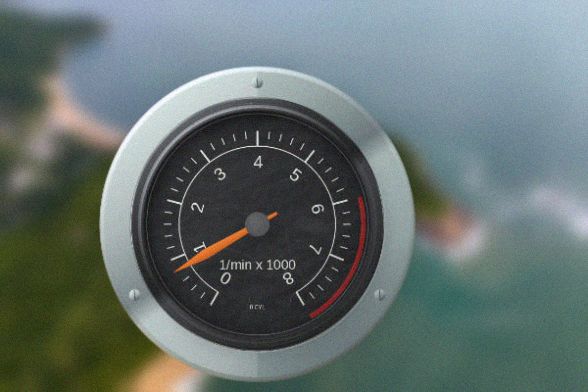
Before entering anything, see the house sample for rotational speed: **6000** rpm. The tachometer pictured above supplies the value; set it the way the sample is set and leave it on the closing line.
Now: **800** rpm
